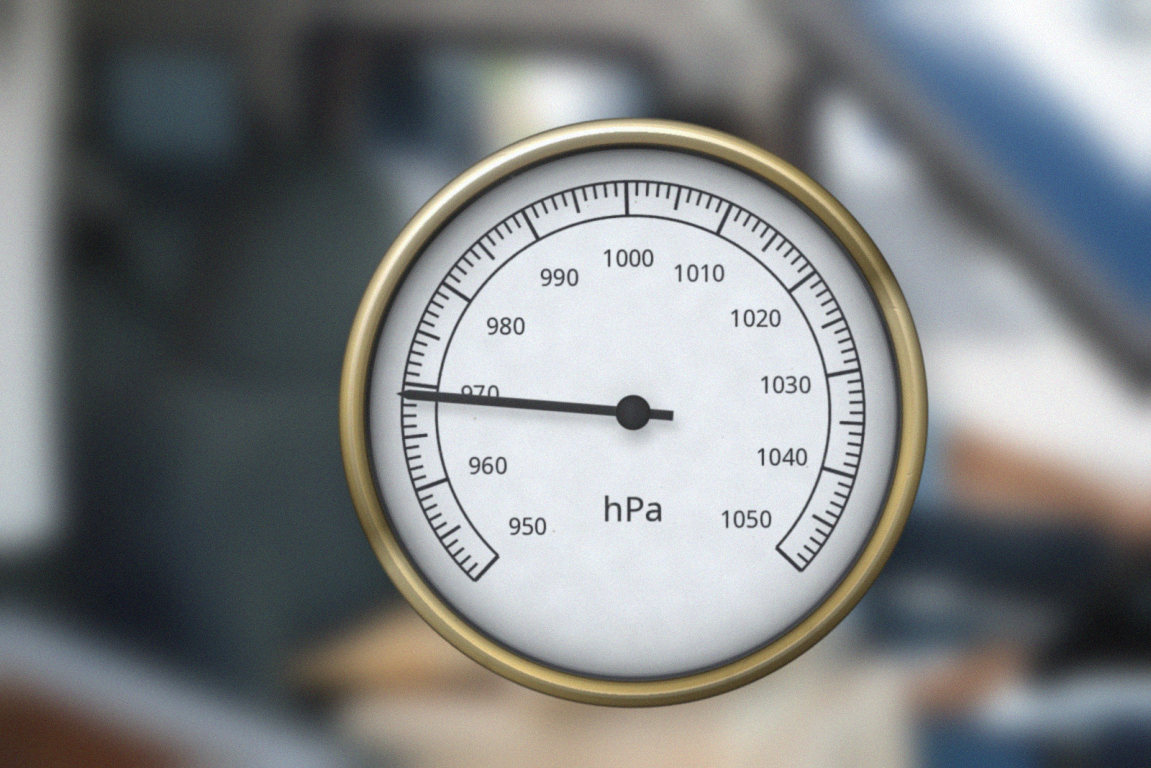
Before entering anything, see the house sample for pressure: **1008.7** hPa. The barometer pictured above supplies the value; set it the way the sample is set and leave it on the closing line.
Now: **969** hPa
